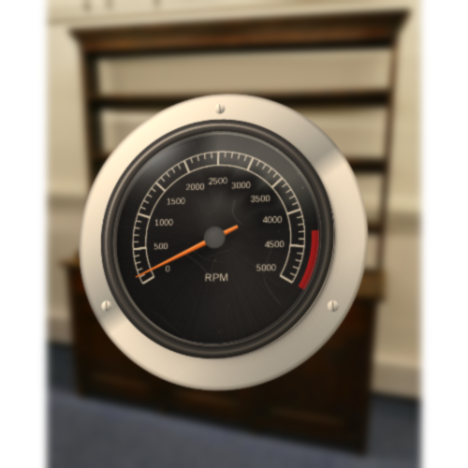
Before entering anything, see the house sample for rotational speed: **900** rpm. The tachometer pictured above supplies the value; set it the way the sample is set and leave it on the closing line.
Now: **100** rpm
